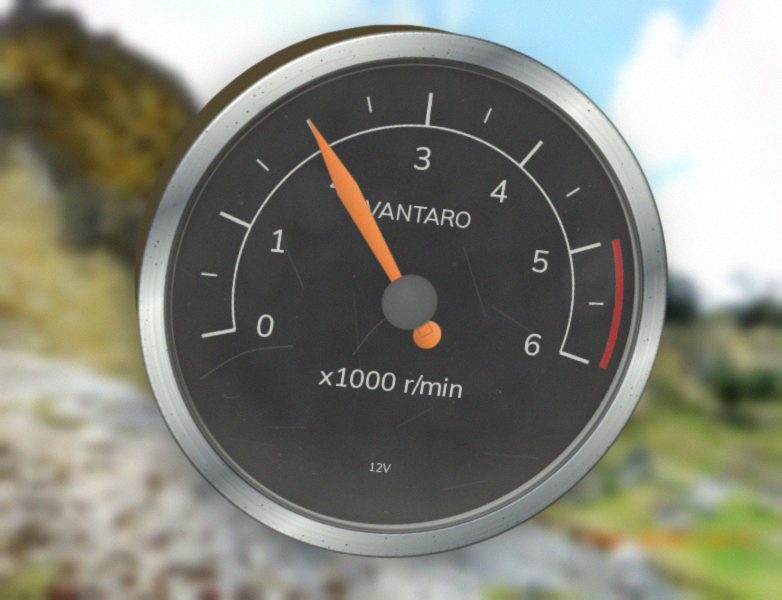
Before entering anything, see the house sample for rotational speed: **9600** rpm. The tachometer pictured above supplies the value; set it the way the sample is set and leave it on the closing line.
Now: **2000** rpm
